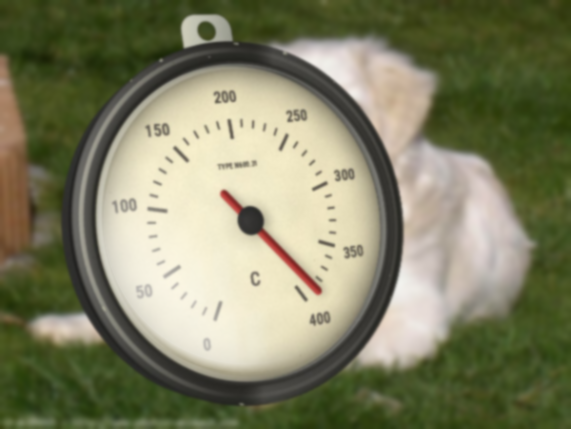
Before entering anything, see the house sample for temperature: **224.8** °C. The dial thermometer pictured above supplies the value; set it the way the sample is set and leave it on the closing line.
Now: **390** °C
